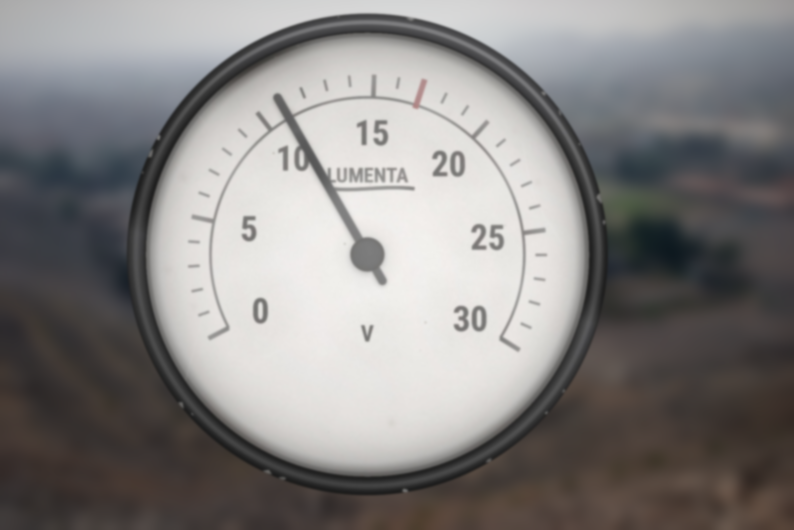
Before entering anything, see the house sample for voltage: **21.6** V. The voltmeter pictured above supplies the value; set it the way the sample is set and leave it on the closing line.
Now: **11** V
